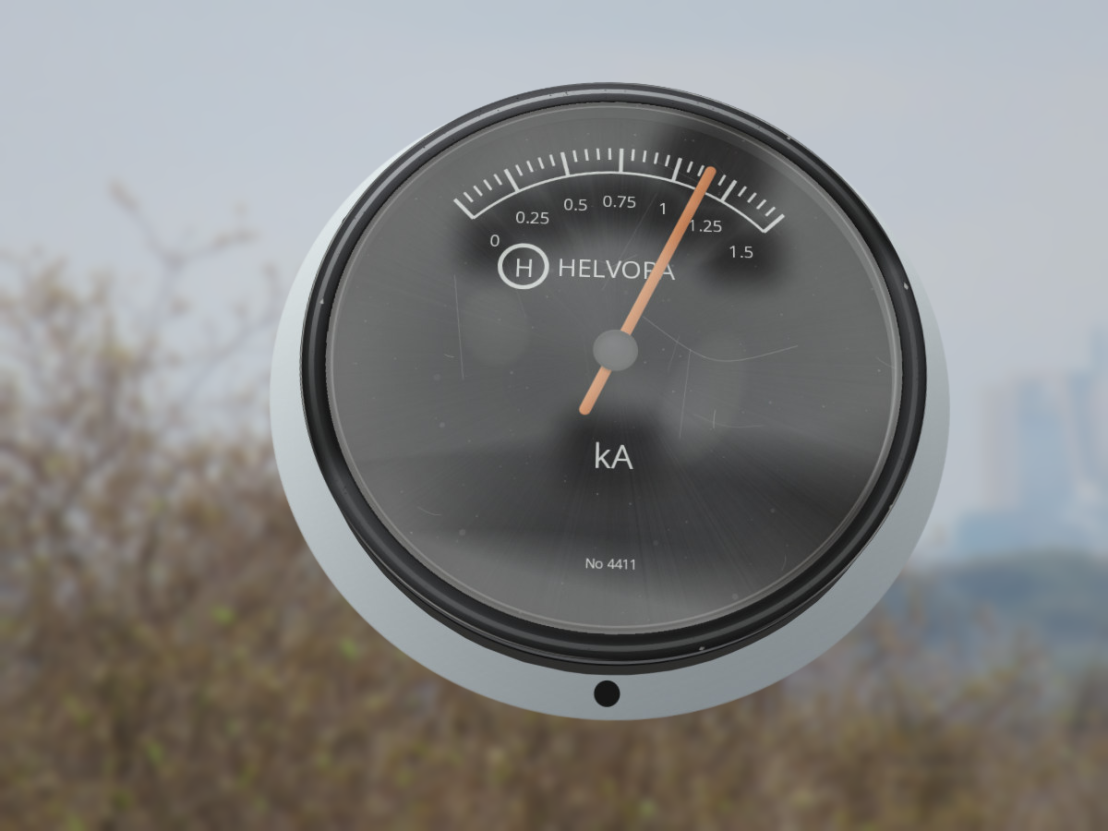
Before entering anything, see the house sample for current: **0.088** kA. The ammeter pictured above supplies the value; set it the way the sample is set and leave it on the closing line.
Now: **1.15** kA
